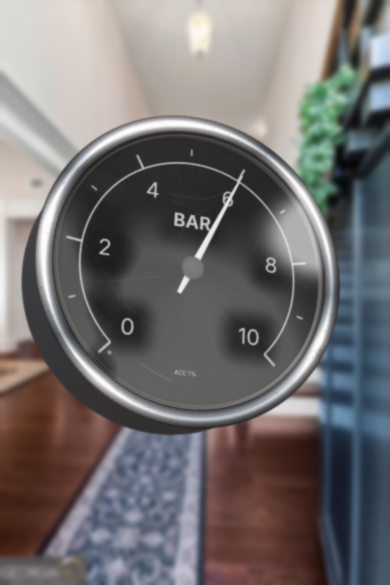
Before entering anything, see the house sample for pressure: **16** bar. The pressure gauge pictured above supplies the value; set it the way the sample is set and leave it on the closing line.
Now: **6** bar
